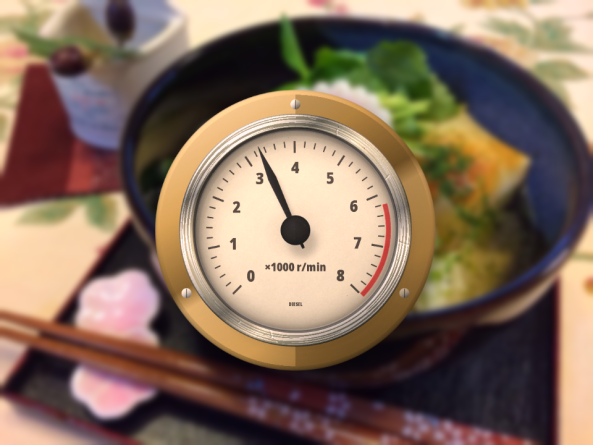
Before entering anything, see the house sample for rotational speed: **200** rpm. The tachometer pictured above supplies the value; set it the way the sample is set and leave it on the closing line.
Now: **3300** rpm
